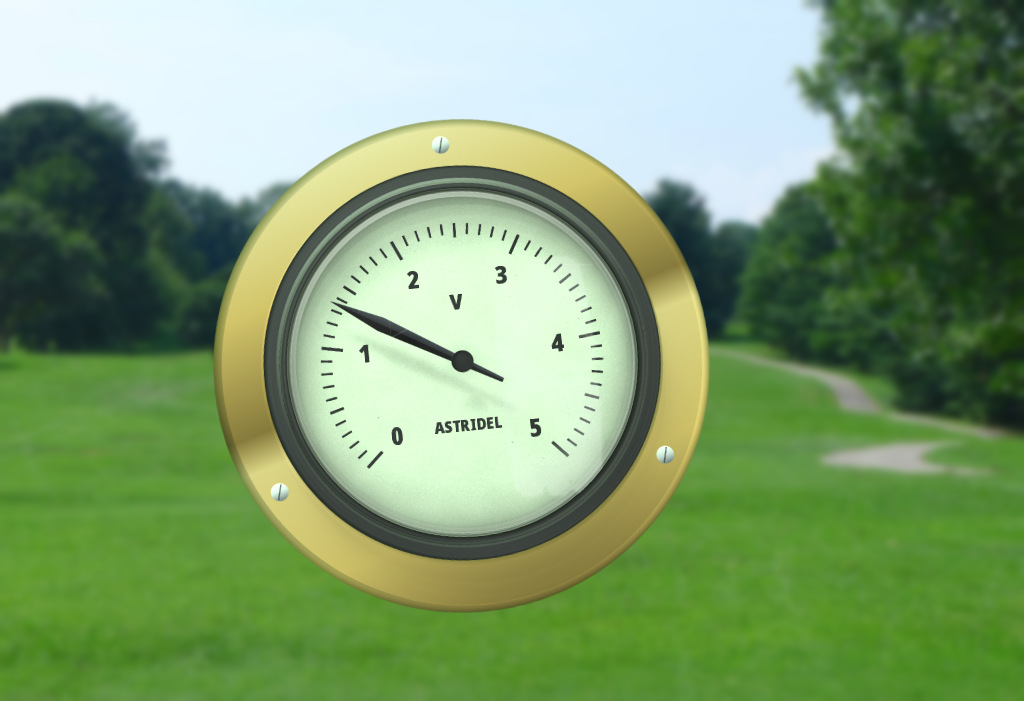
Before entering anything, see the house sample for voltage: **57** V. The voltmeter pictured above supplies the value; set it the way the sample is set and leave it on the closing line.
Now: **1.35** V
